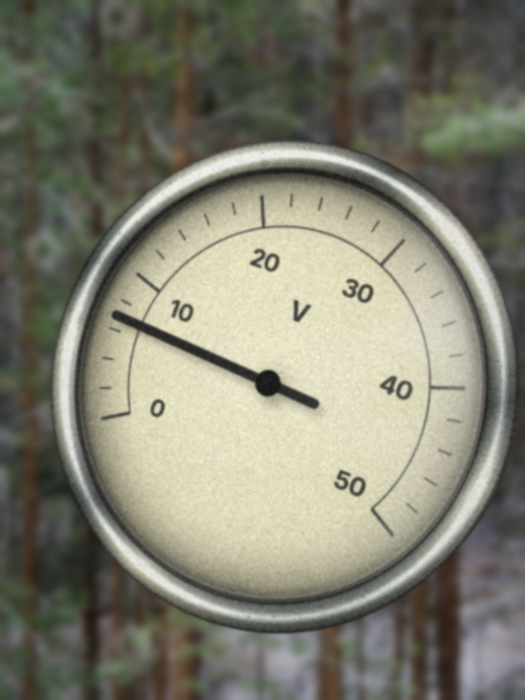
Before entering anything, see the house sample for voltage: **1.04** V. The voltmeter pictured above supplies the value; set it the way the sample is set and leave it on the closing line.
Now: **7** V
